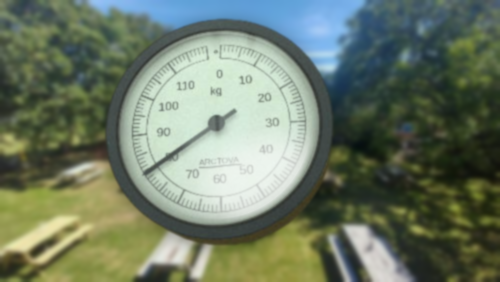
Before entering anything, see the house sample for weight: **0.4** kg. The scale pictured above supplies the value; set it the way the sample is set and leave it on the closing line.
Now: **80** kg
